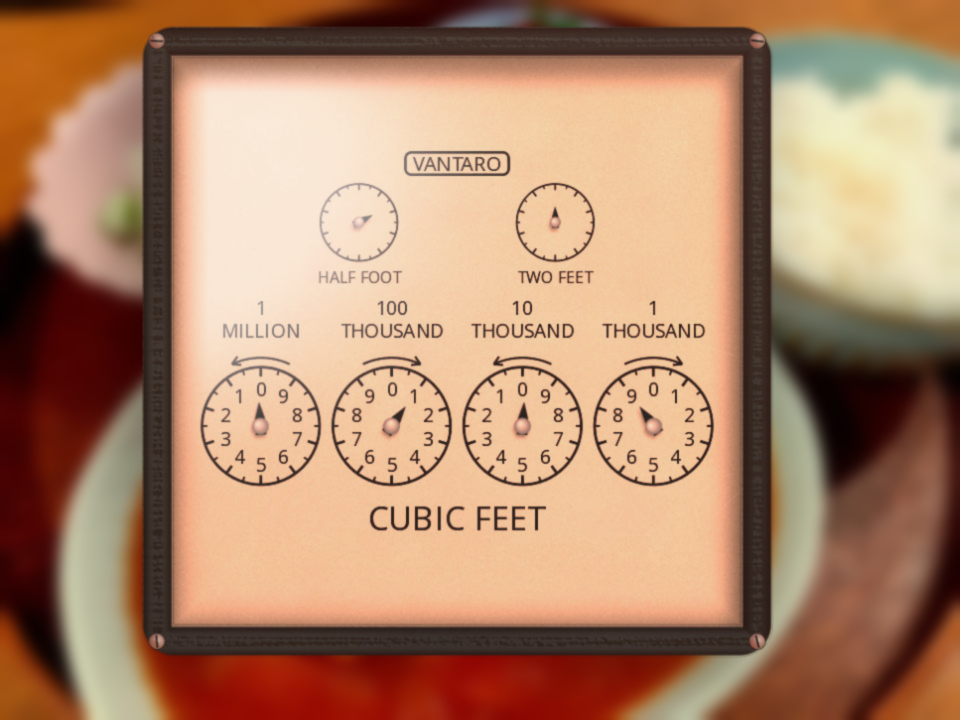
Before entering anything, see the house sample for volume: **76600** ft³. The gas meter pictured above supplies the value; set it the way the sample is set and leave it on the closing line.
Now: **9900** ft³
